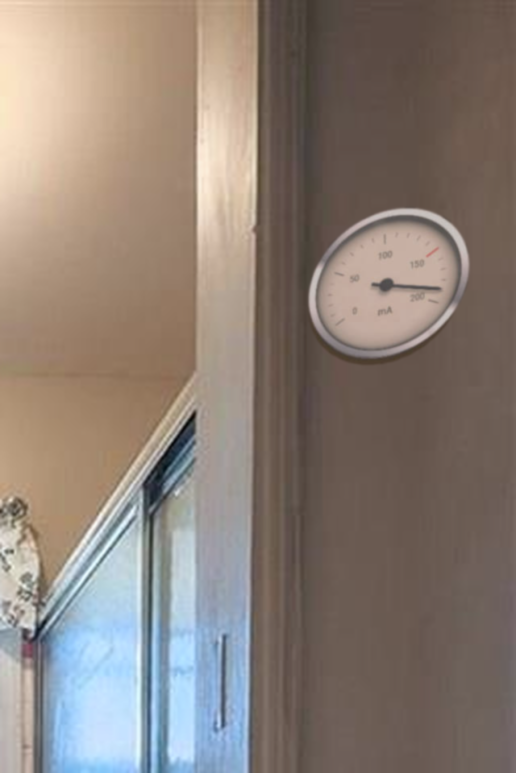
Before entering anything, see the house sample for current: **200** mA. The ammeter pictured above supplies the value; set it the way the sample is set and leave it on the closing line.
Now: **190** mA
